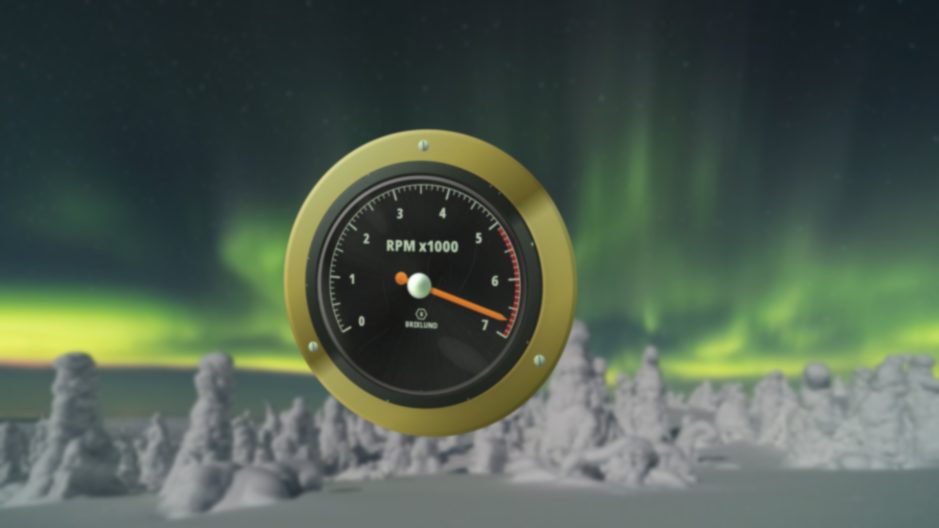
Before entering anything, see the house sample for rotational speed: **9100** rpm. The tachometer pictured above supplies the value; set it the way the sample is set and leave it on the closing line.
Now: **6700** rpm
